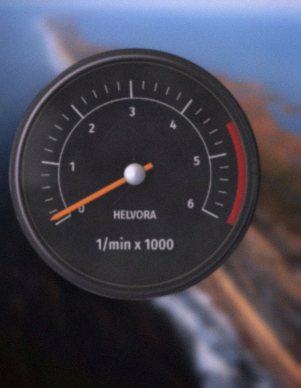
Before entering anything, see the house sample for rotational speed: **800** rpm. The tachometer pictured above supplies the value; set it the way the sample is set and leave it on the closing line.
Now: **100** rpm
